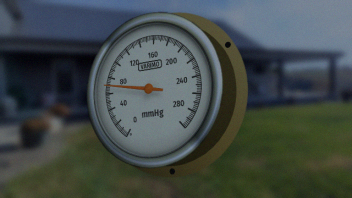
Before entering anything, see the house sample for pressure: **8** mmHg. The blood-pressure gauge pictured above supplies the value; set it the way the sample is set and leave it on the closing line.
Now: **70** mmHg
